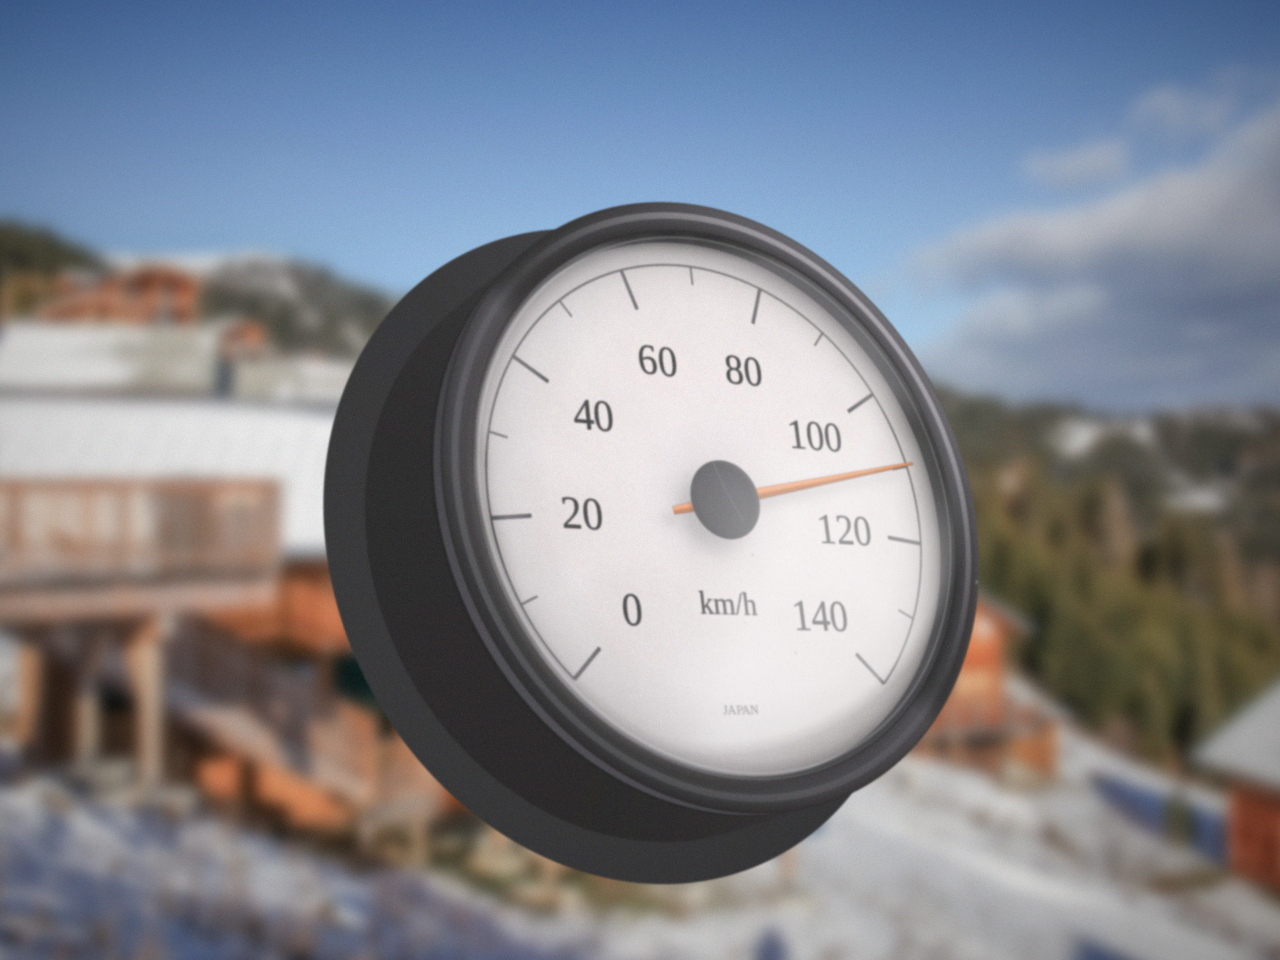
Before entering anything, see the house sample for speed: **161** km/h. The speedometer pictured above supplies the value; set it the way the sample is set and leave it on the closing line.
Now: **110** km/h
